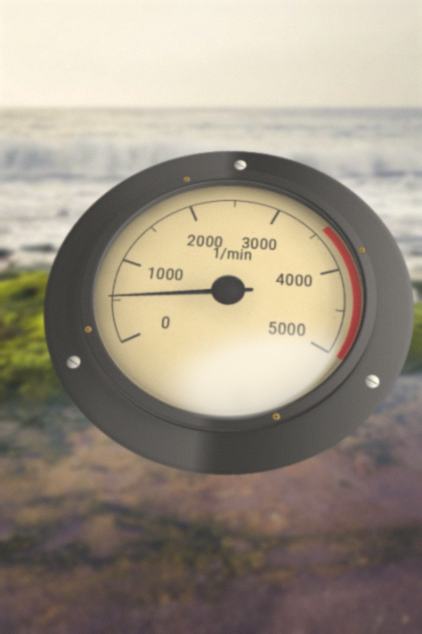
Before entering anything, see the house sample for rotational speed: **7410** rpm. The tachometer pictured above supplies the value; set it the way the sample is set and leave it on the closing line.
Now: **500** rpm
